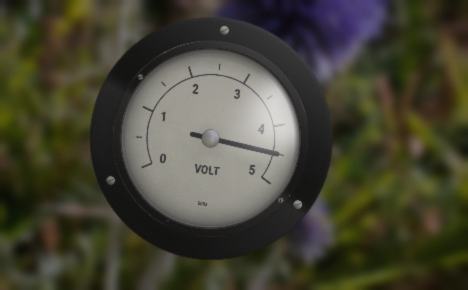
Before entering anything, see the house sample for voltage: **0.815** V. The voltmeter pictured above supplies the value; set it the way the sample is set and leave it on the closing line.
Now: **4.5** V
